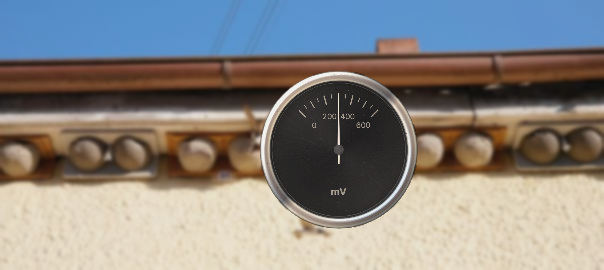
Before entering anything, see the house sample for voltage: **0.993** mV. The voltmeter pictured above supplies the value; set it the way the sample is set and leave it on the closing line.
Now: **300** mV
